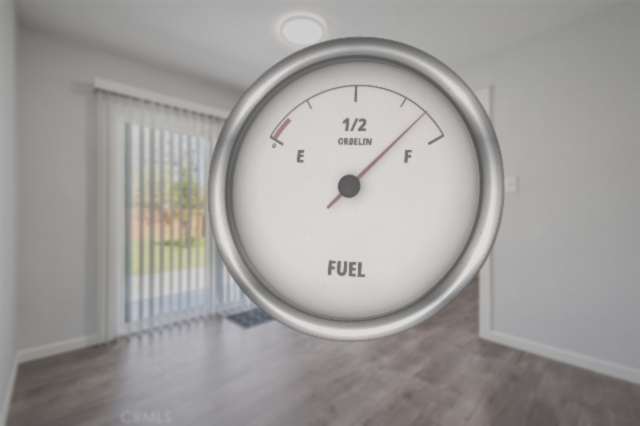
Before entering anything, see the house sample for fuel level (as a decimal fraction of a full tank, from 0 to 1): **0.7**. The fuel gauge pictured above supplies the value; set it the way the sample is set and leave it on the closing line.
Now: **0.875**
